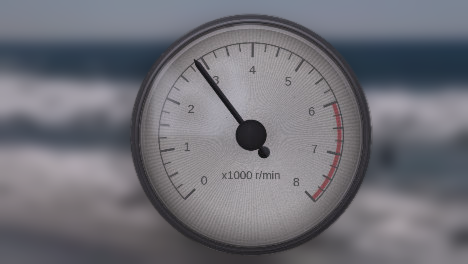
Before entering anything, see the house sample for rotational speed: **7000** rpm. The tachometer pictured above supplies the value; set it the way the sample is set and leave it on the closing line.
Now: **2875** rpm
